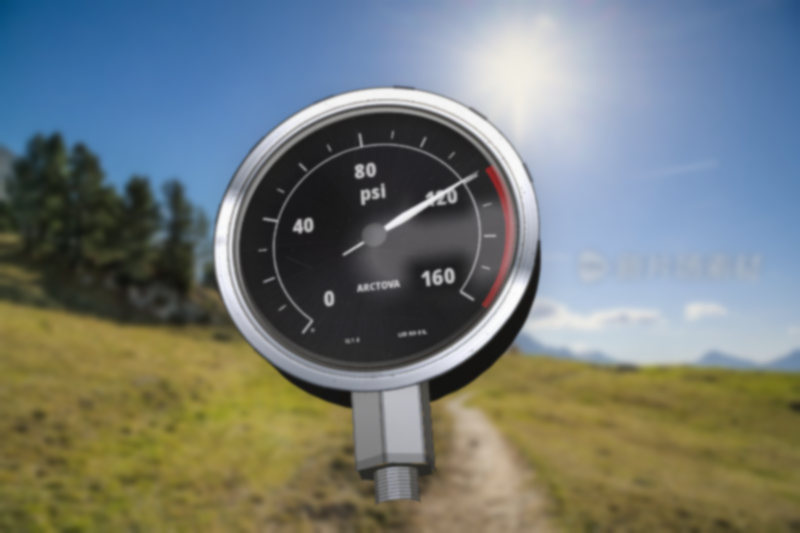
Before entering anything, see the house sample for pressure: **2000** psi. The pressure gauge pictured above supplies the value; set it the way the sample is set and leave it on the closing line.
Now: **120** psi
